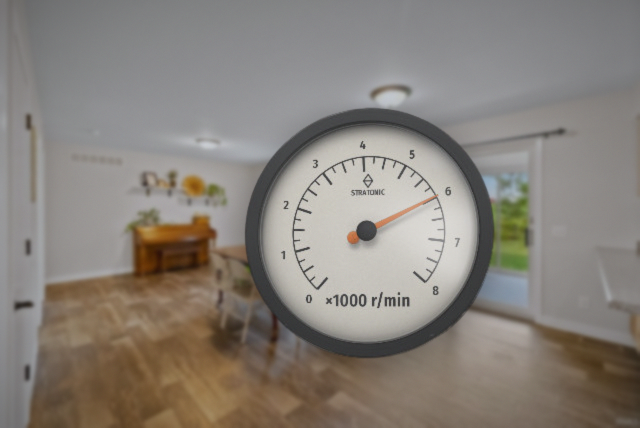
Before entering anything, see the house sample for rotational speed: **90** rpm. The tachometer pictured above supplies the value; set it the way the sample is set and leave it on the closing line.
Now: **6000** rpm
